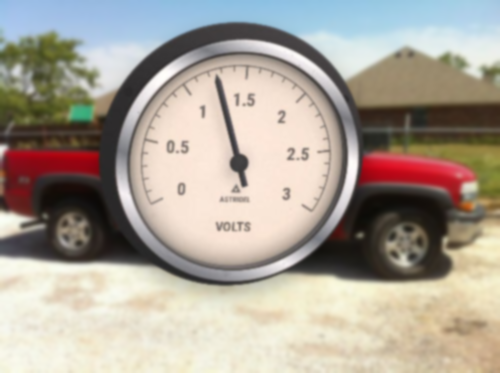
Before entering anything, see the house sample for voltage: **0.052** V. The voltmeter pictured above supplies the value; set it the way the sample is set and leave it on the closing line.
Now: **1.25** V
